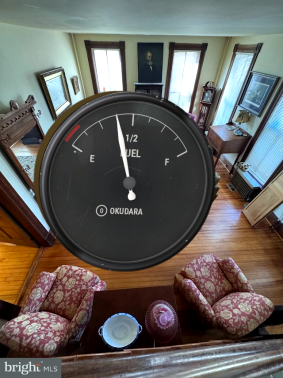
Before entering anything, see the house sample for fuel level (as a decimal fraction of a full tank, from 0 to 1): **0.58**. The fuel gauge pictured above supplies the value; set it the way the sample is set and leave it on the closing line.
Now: **0.375**
